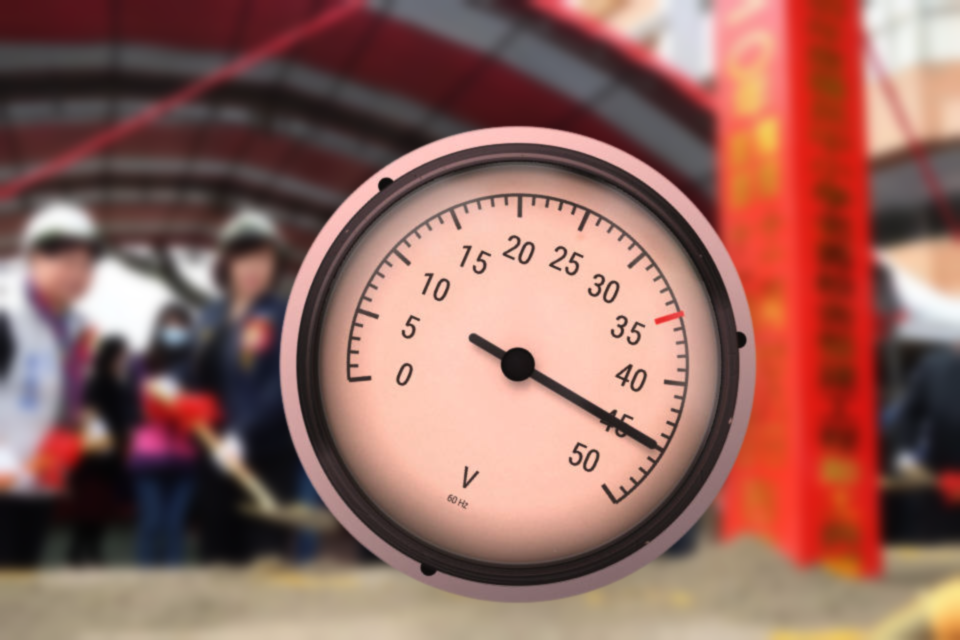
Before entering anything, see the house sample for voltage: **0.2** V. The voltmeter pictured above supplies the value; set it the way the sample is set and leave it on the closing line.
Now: **45** V
